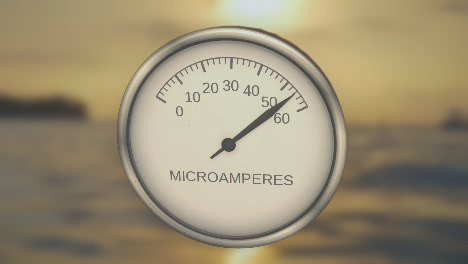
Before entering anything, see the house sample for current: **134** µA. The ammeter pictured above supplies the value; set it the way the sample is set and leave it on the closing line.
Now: **54** µA
